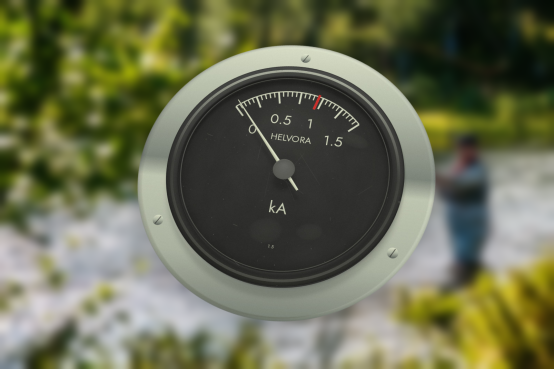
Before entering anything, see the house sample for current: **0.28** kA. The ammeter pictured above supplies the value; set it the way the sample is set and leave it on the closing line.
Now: **0.05** kA
